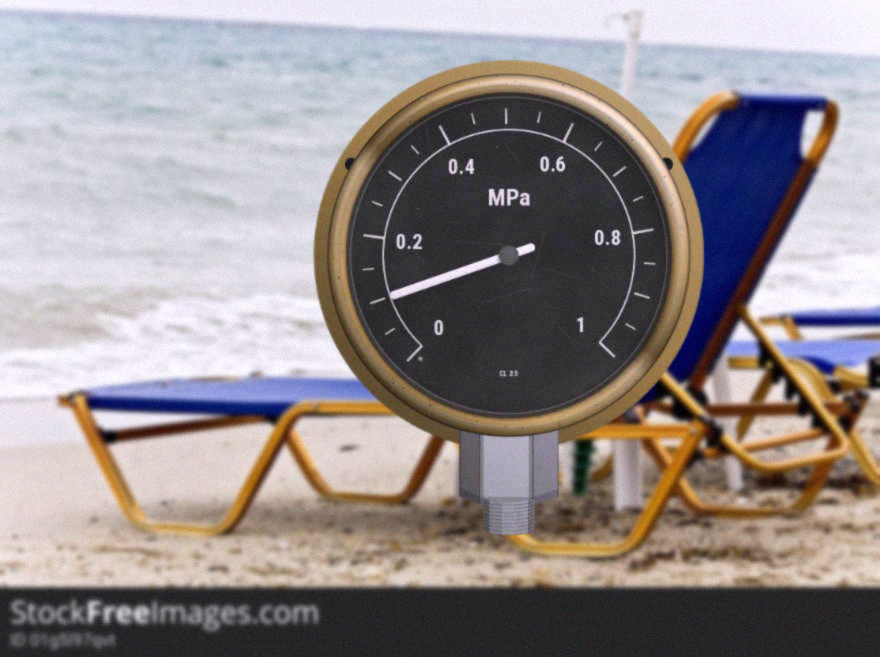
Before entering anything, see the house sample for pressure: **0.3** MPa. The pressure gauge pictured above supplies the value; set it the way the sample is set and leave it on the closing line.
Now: **0.1** MPa
